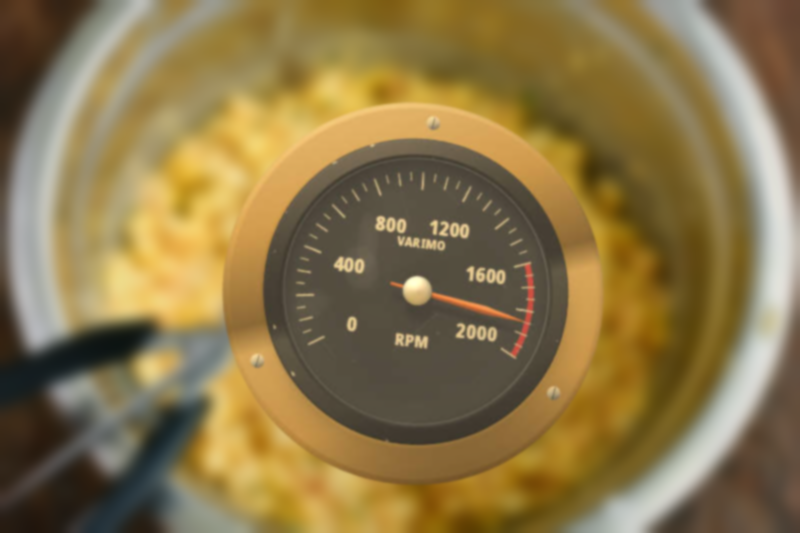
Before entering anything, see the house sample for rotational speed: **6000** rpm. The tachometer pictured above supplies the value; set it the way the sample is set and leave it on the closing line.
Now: **1850** rpm
